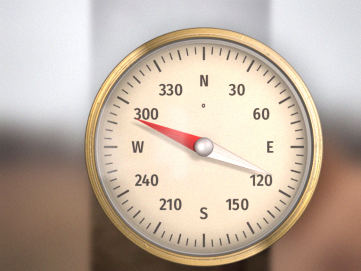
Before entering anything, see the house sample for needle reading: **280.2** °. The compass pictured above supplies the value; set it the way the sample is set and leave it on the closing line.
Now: **292.5** °
